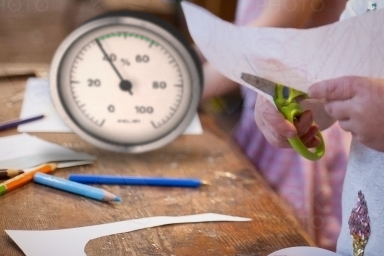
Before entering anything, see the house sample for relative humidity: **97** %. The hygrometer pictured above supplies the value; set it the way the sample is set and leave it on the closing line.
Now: **40** %
